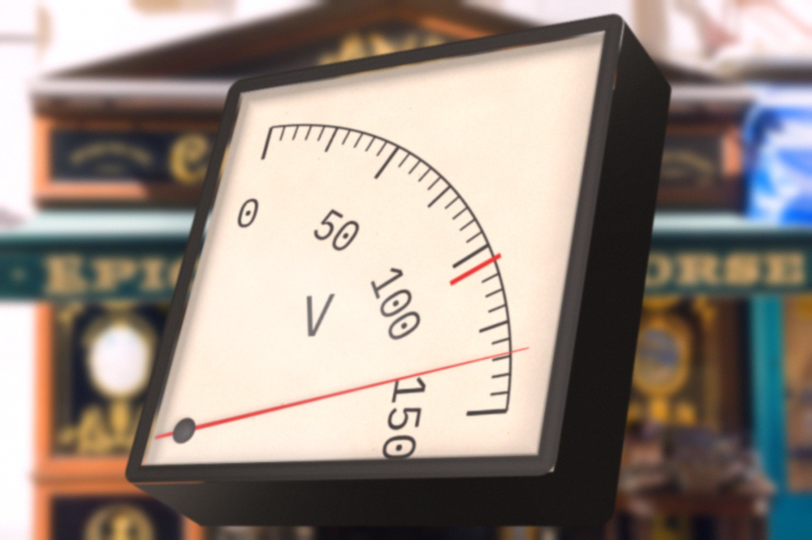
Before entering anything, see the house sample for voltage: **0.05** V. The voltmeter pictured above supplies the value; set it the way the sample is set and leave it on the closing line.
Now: **135** V
